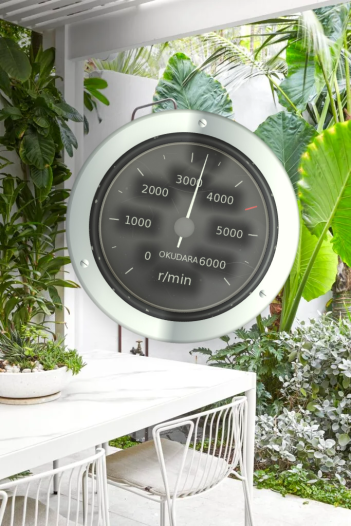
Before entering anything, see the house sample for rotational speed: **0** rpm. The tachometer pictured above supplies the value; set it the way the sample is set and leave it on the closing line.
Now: **3250** rpm
